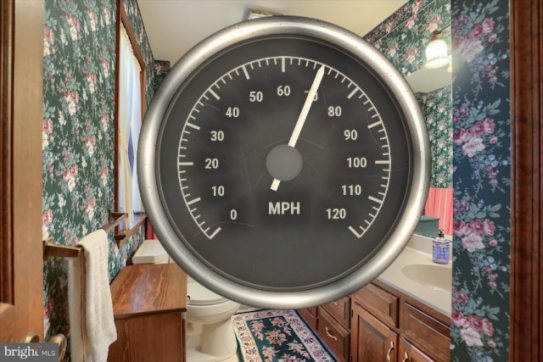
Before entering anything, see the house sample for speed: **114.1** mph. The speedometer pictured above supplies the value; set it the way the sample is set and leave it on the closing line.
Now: **70** mph
